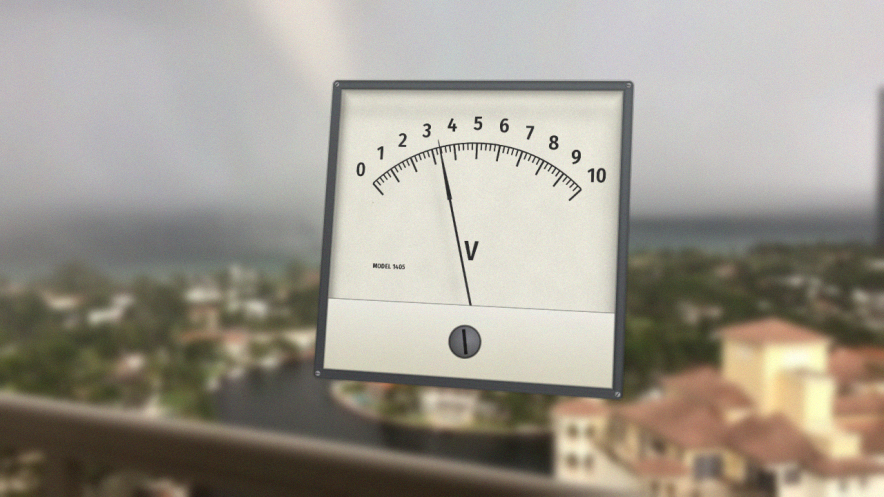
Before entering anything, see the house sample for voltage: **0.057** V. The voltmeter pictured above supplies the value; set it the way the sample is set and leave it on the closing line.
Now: **3.4** V
